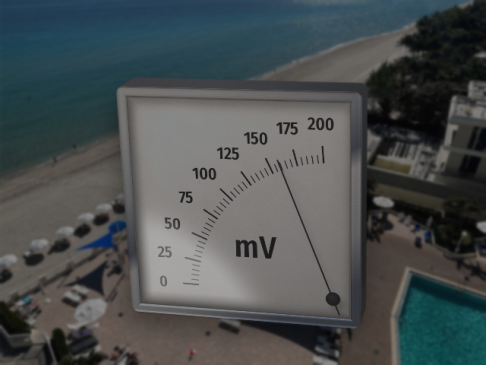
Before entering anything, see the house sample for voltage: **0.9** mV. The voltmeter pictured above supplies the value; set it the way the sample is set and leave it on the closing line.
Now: **160** mV
